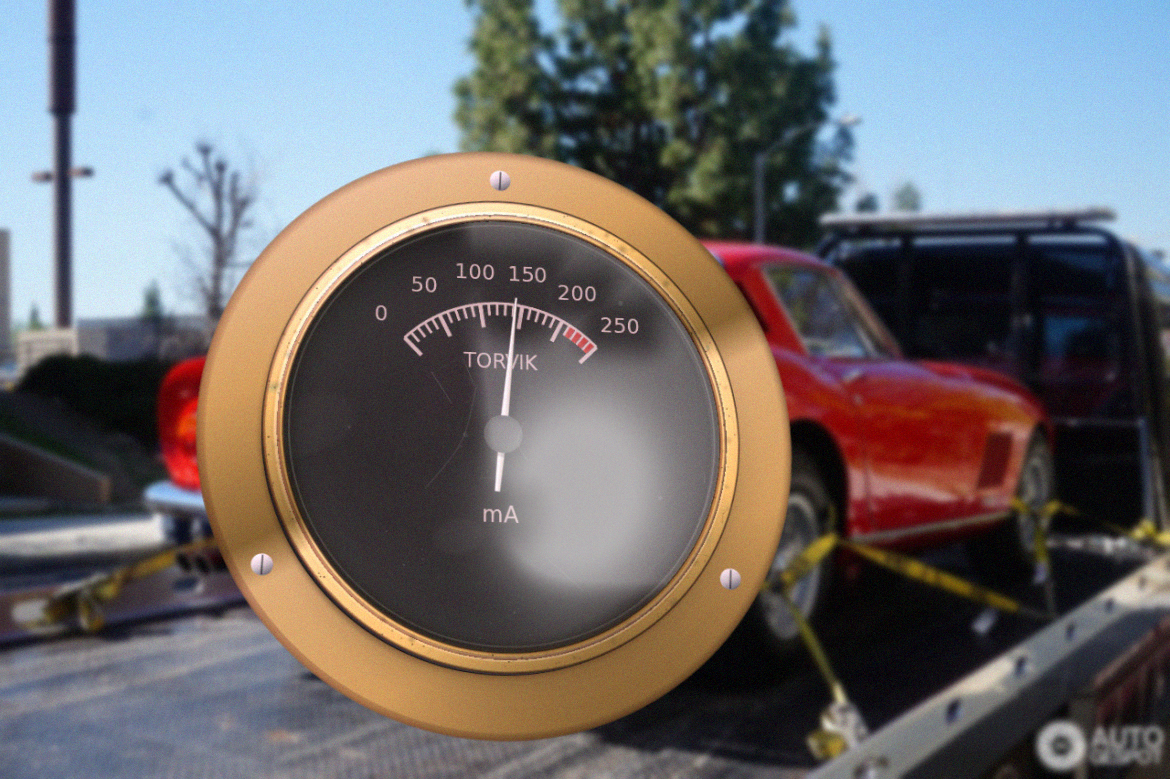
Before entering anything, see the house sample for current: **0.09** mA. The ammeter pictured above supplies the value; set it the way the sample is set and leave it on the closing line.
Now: **140** mA
